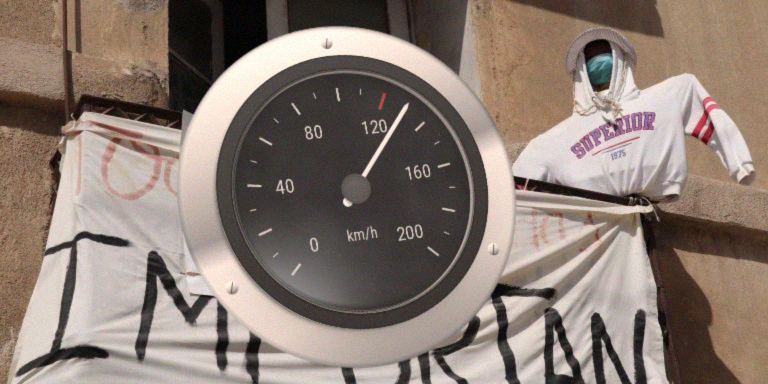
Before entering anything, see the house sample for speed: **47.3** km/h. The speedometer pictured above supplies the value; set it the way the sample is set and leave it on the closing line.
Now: **130** km/h
